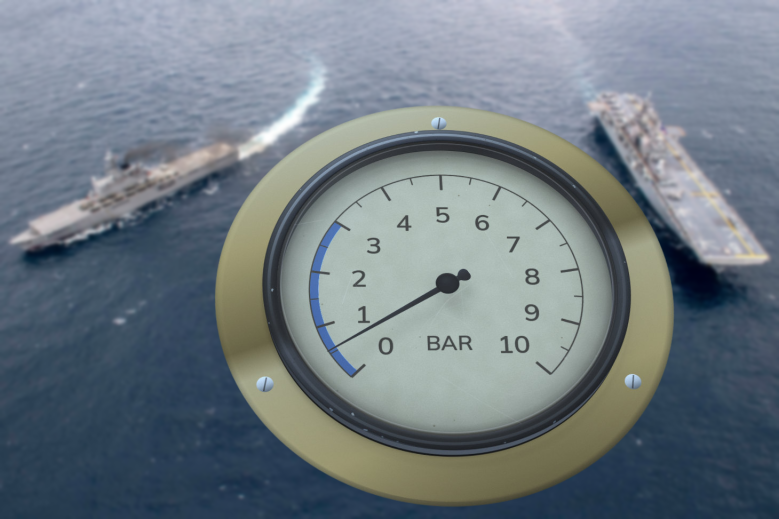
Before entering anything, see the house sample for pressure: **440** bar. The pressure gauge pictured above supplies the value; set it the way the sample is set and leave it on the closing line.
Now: **0.5** bar
